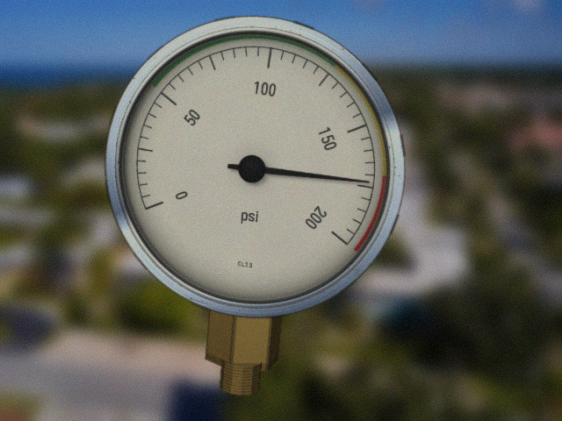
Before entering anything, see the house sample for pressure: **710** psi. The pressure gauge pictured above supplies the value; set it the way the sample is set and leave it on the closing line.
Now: **172.5** psi
